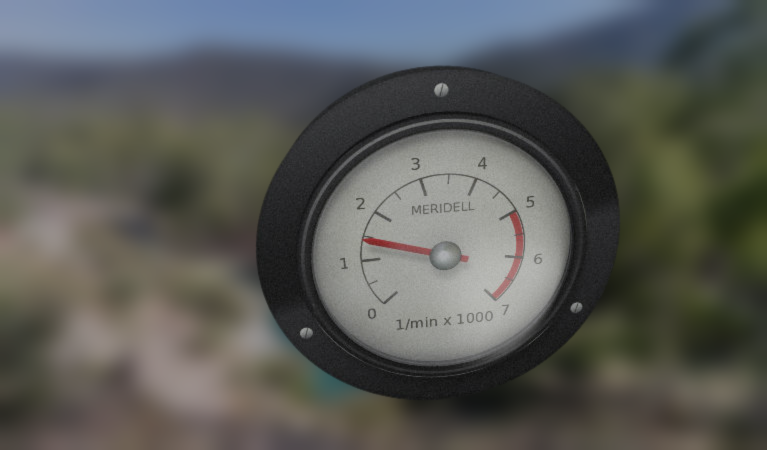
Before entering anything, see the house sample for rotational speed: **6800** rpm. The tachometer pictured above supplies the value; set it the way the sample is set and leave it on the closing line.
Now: **1500** rpm
